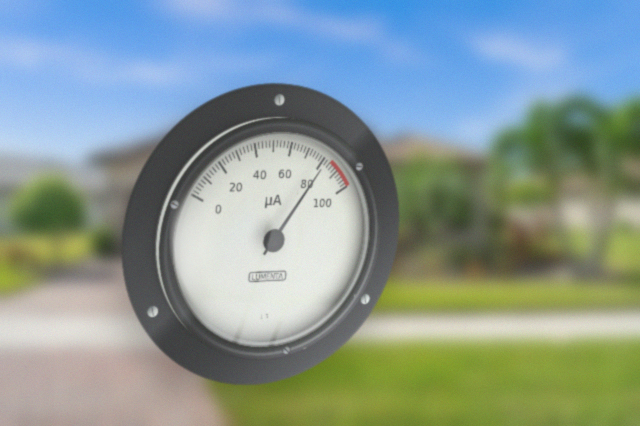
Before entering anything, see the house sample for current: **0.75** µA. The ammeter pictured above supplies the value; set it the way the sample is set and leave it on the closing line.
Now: **80** µA
